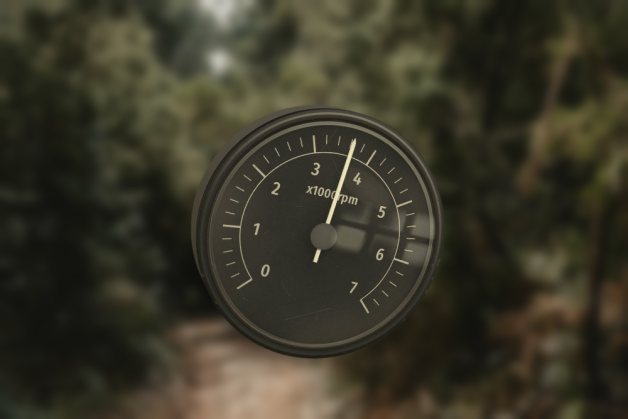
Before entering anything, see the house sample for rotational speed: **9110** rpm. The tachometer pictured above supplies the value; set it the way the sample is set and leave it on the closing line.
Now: **3600** rpm
